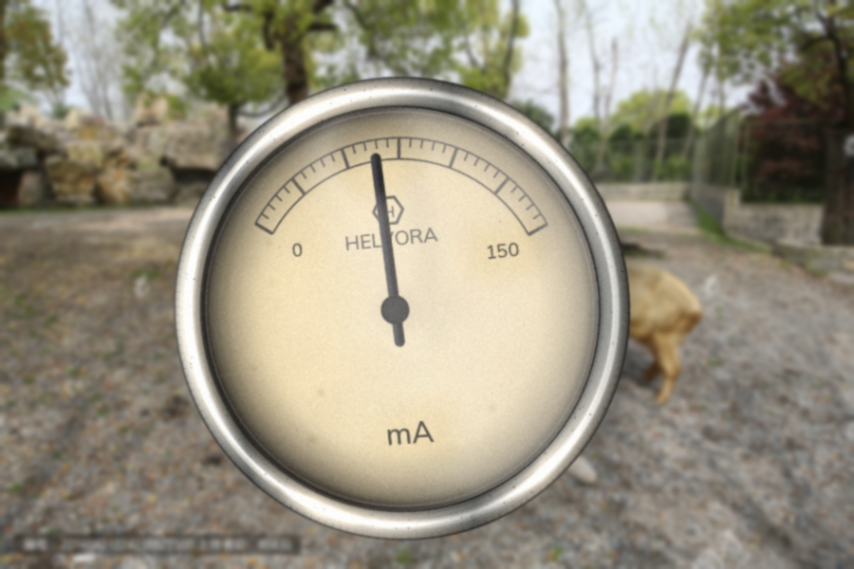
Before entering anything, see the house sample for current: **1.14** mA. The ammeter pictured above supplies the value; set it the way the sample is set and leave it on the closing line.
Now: **65** mA
